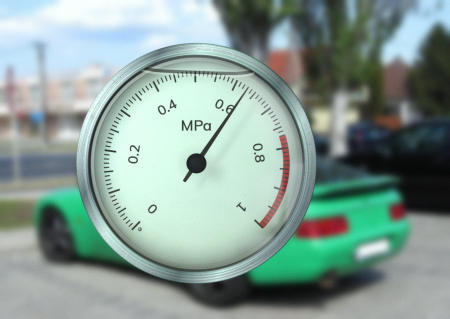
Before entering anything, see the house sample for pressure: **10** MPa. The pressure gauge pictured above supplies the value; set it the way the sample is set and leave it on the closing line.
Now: **0.63** MPa
